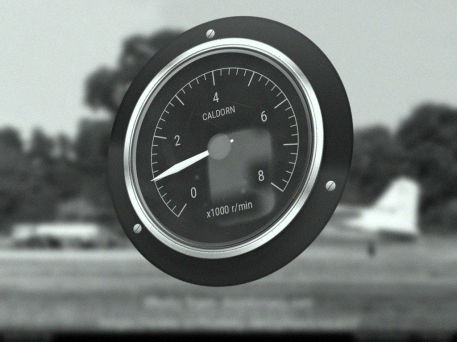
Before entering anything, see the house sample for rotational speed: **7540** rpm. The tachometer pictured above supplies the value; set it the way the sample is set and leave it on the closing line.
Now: **1000** rpm
